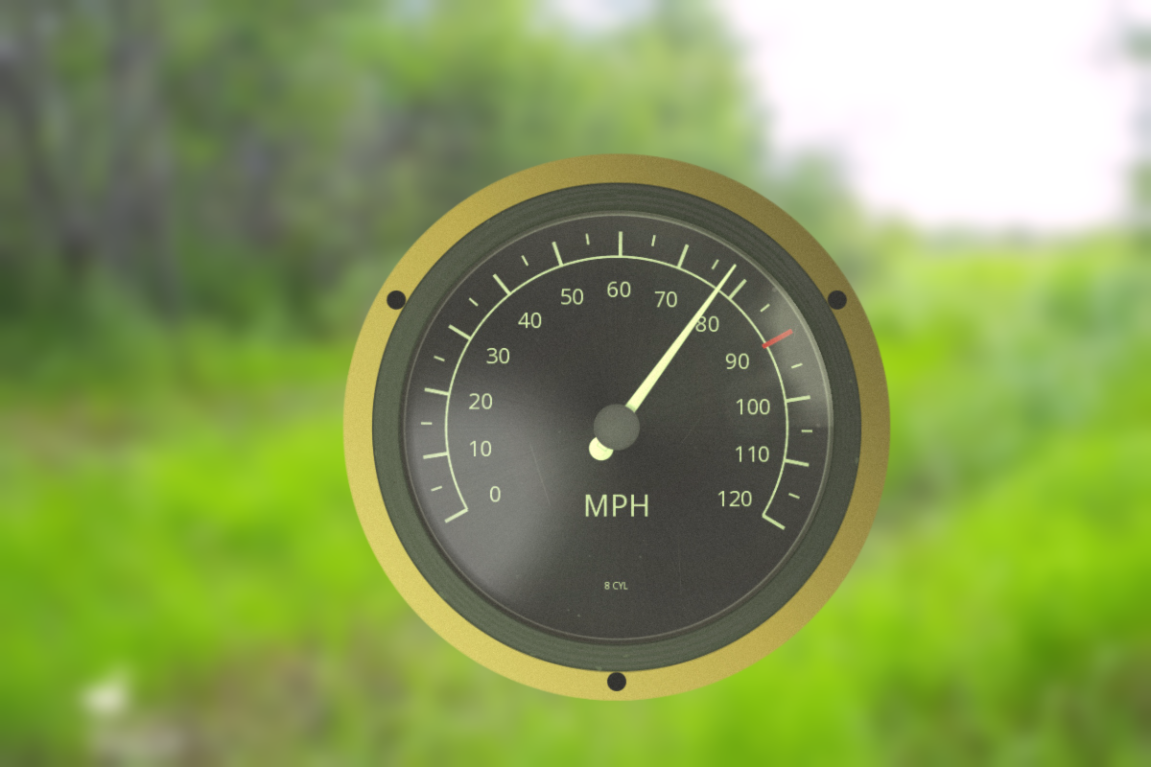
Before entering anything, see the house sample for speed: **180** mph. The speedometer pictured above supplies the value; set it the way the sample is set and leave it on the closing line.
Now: **77.5** mph
